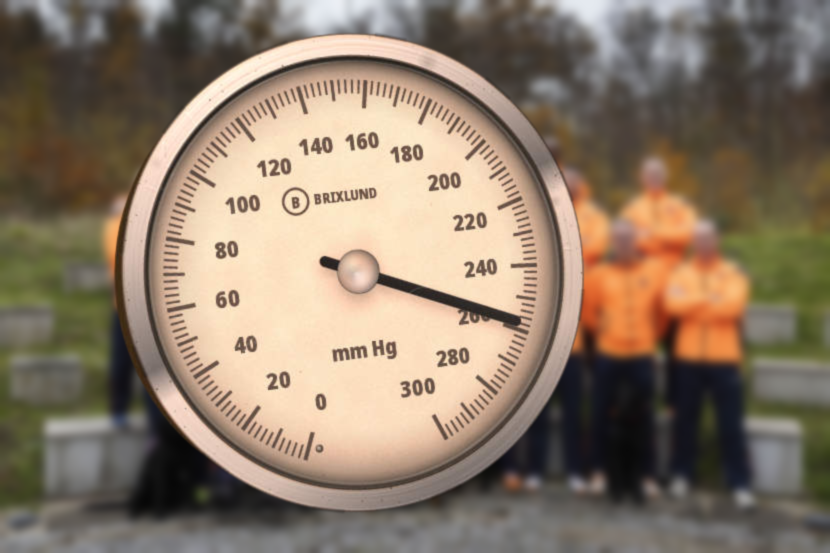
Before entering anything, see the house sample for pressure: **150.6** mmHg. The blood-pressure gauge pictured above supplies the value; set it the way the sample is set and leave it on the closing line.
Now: **258** mmHg
